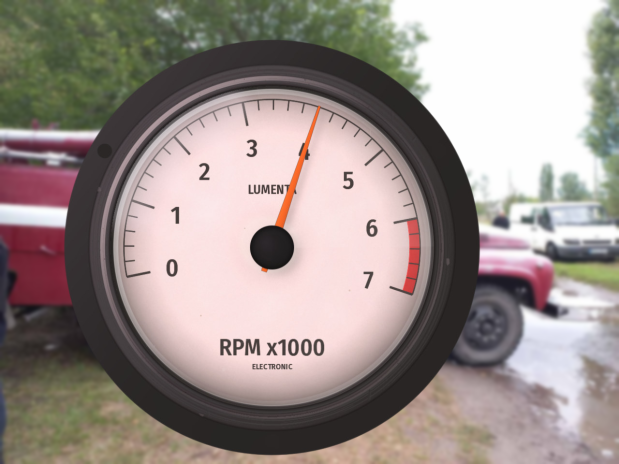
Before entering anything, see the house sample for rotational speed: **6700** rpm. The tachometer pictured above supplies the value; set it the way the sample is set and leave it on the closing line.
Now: **4000** rpm
